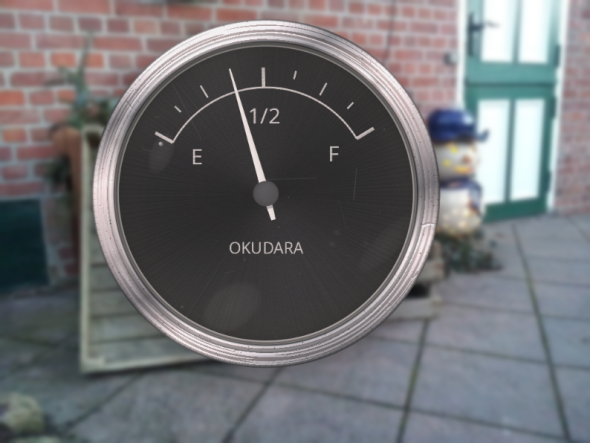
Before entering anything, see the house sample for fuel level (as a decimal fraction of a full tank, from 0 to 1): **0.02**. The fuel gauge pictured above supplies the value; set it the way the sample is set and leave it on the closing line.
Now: **0.375**
